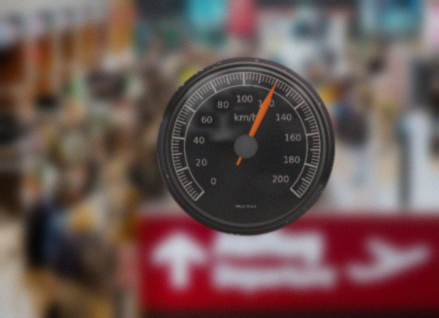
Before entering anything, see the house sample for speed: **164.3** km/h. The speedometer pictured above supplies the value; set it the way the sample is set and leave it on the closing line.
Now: **120** km/h
